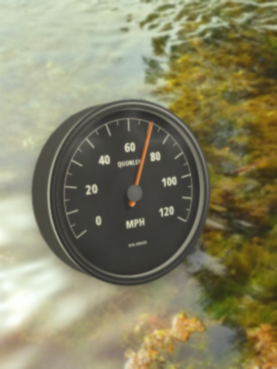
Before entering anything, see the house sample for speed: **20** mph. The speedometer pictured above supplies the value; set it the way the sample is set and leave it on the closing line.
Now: **70** mph
